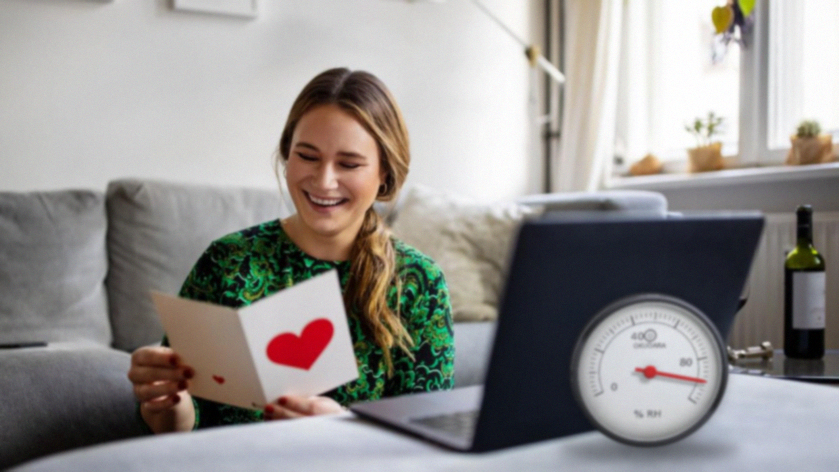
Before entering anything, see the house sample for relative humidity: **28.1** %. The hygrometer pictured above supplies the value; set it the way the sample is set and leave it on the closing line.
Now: **90** %
